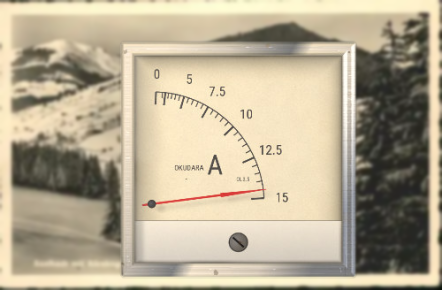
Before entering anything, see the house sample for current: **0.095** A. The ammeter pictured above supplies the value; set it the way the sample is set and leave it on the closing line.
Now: **14.5** A
